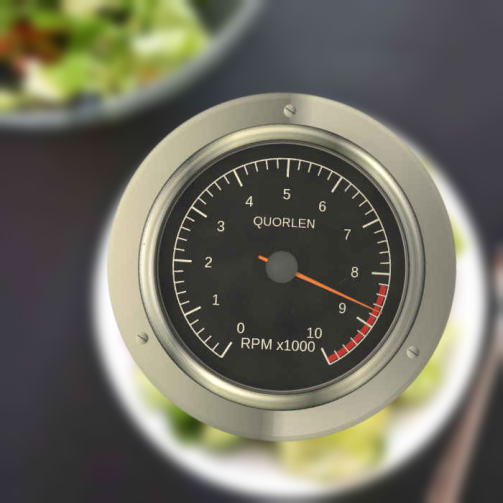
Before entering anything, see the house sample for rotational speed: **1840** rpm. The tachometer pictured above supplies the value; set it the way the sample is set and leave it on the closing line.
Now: **8700** rpm
